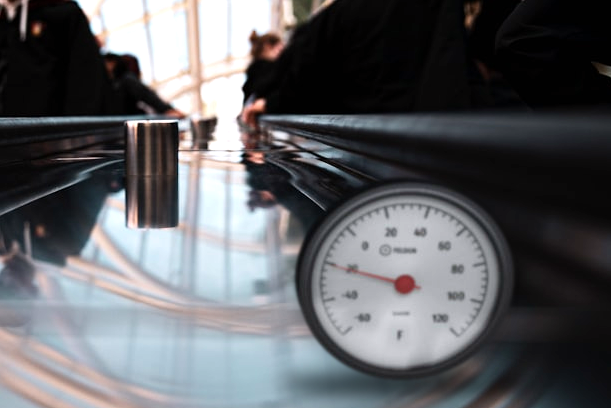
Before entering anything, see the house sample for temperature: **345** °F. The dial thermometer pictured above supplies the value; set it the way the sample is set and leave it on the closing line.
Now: **-20** °F
